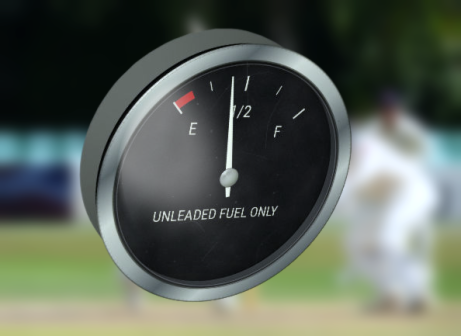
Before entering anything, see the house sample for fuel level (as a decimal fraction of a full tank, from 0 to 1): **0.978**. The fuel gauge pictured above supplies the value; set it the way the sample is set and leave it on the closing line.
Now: **0.375**
